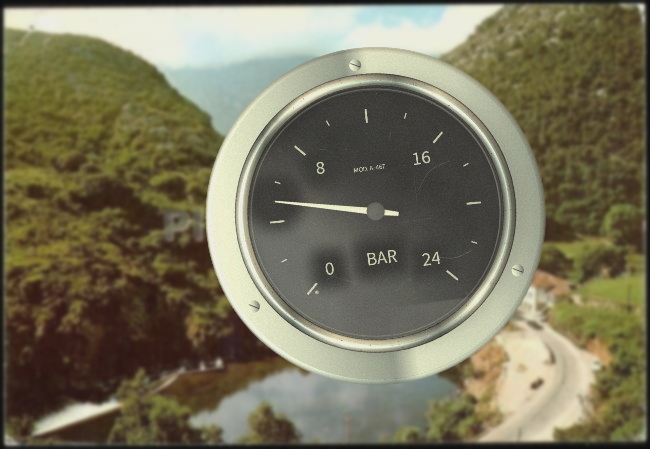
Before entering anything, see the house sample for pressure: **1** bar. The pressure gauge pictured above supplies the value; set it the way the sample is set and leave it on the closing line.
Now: **5** bar
